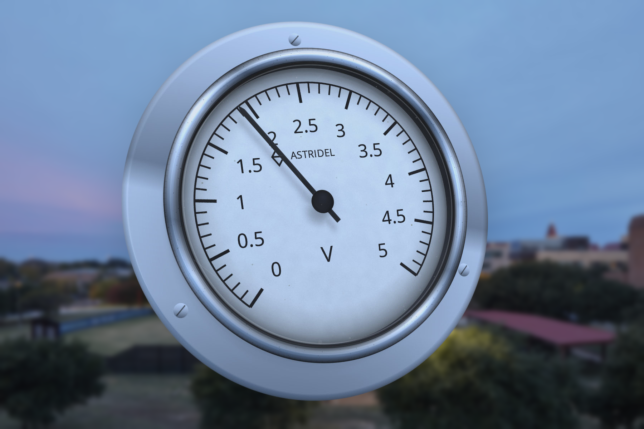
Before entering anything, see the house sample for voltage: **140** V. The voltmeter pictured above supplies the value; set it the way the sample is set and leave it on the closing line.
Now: **1.9** V
